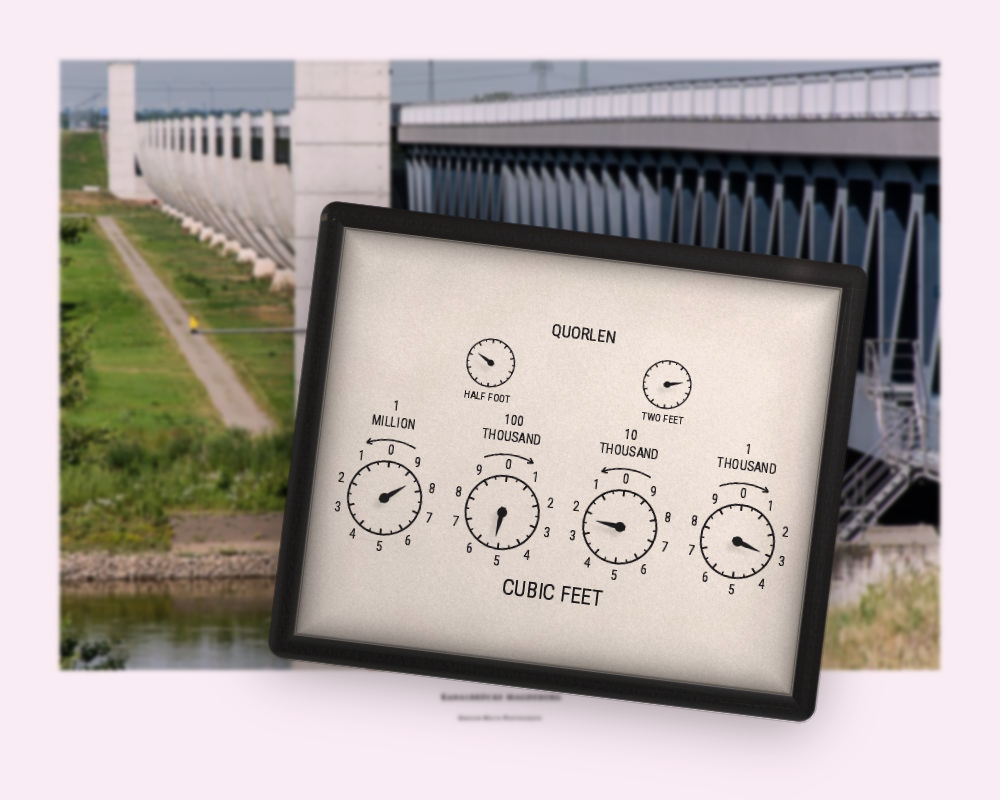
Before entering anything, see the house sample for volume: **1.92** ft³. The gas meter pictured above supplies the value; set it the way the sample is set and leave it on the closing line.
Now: **852300** ft³
